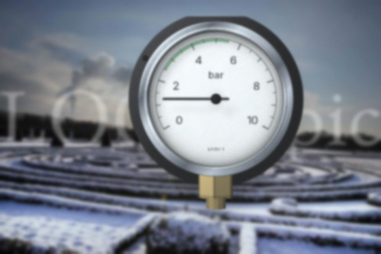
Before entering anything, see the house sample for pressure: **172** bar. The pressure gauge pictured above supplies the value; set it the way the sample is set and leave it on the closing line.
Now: **1.25** bar
